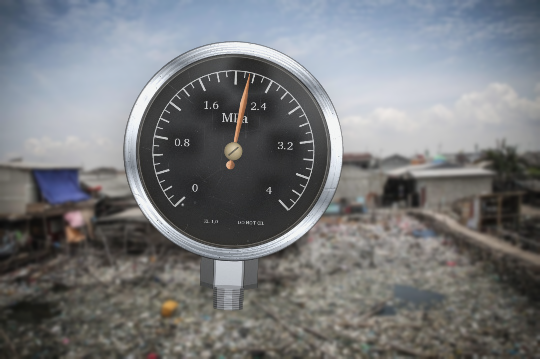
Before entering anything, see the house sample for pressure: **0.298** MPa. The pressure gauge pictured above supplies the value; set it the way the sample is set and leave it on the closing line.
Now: **2.15** MPa
